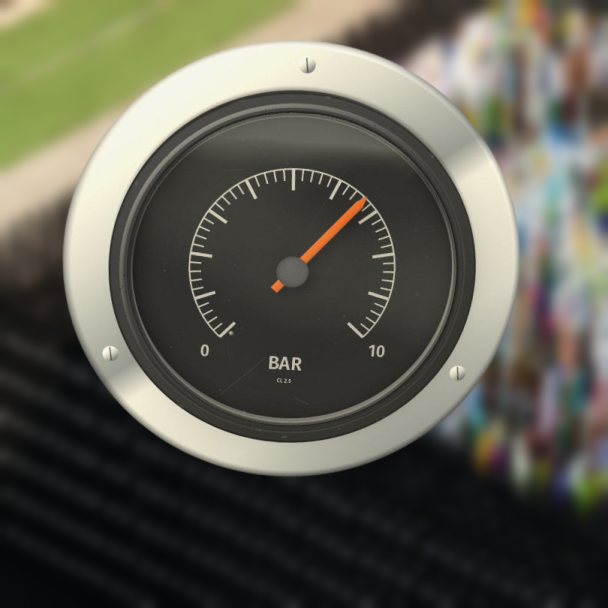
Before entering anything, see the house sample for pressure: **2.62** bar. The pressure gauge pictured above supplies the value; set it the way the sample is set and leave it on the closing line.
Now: **6.6** bar
